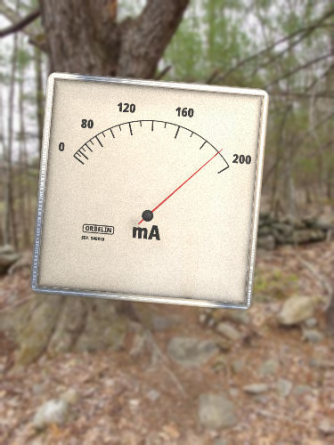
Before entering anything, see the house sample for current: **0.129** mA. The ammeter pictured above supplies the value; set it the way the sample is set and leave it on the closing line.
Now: **190** mA
